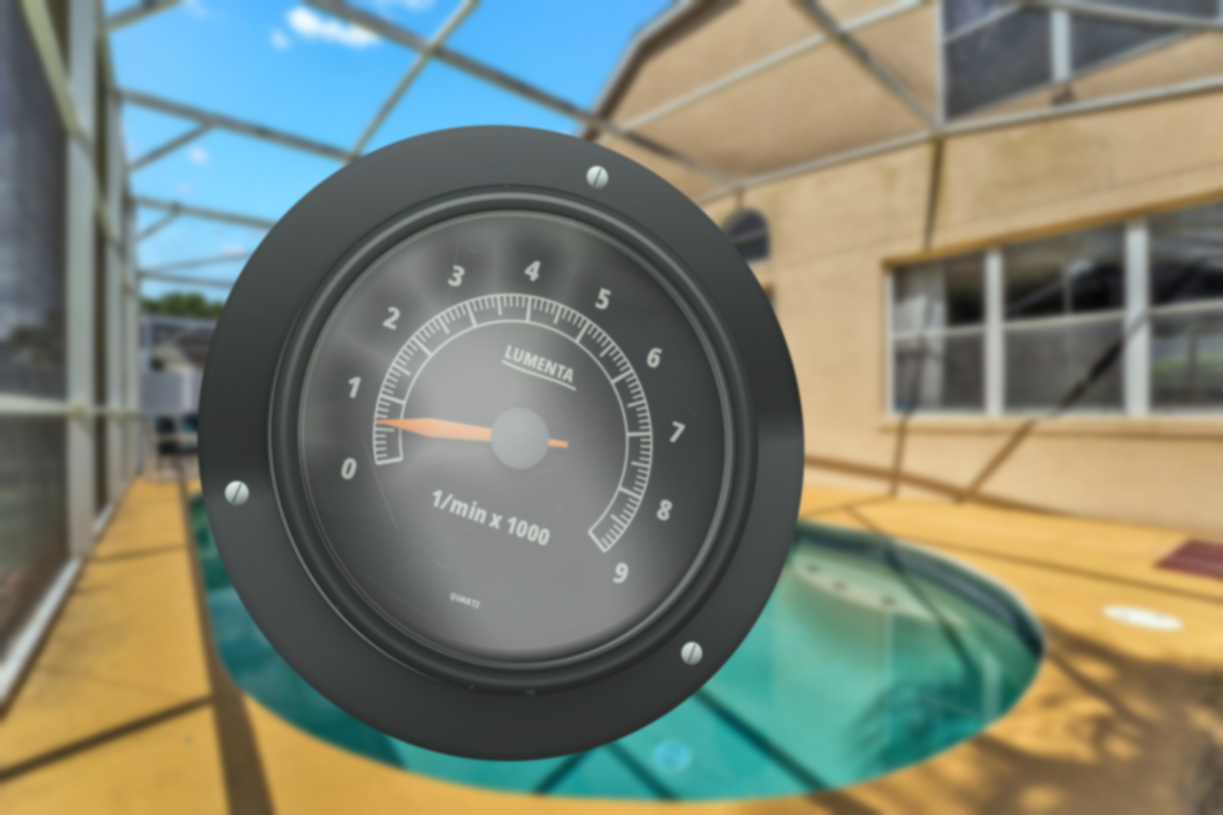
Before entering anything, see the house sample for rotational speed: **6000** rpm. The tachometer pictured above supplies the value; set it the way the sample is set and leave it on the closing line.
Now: **600** rpm
